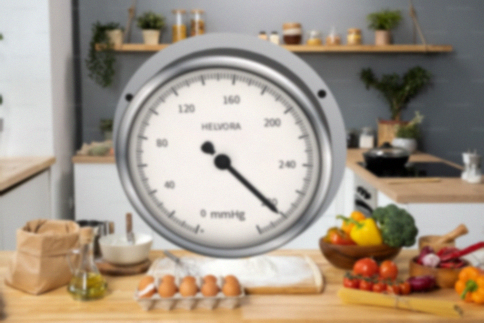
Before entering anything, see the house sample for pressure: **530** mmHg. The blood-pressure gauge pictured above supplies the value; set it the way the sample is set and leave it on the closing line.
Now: **280** mmHg
